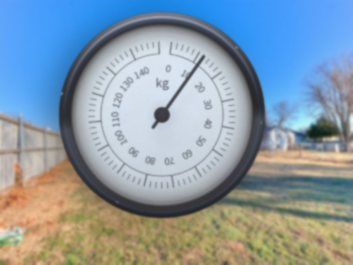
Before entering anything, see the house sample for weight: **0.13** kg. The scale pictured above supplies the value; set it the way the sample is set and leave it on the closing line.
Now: **12** kg
